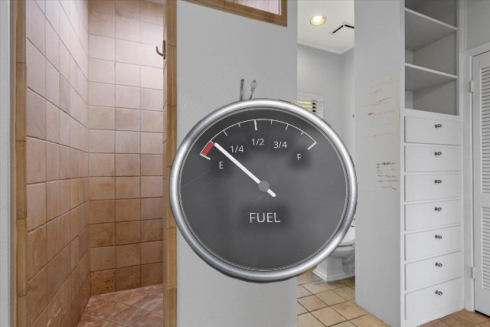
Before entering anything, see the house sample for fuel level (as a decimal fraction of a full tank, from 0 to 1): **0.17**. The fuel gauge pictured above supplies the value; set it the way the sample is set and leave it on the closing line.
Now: **0.125**
